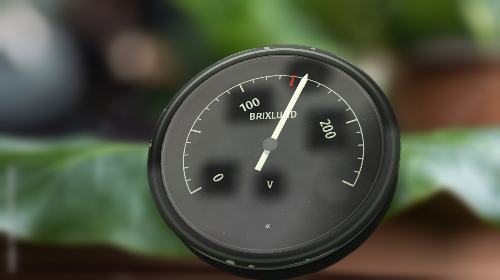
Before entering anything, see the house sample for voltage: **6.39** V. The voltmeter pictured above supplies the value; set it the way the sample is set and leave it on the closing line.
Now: **150** V
